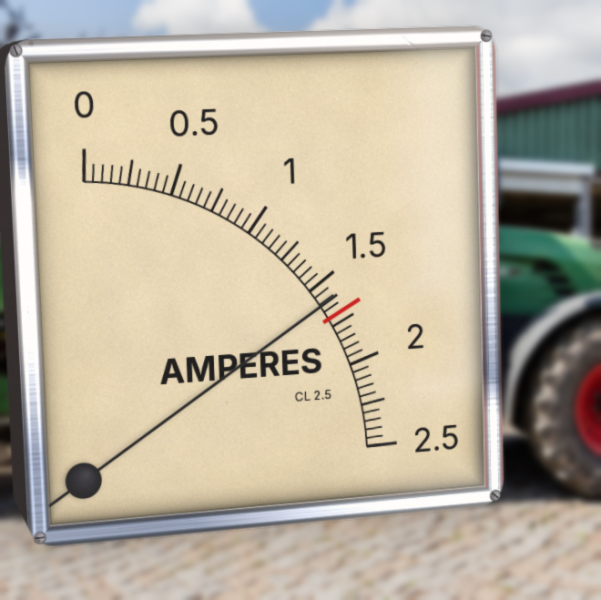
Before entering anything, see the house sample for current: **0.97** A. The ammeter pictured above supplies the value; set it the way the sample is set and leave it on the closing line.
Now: **1.6** A
